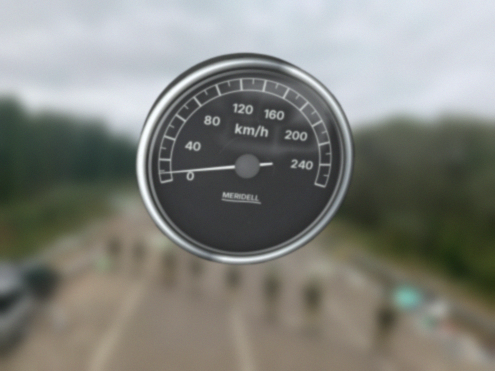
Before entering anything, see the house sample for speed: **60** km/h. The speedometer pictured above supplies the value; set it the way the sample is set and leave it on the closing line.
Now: **10** km/h
